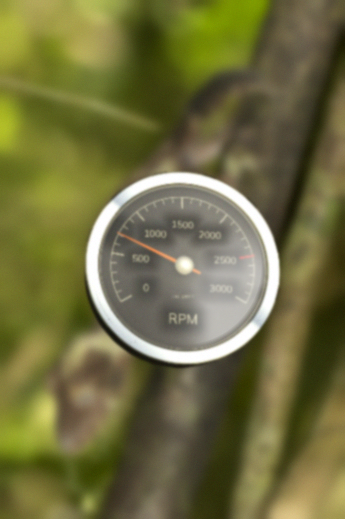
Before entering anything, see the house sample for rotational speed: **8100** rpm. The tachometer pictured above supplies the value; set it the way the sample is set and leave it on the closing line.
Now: **700** rpm
